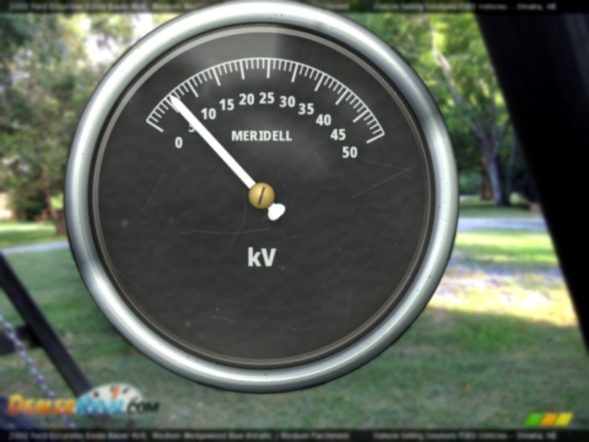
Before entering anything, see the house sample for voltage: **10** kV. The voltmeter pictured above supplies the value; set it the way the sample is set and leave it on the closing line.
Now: **6** kV
